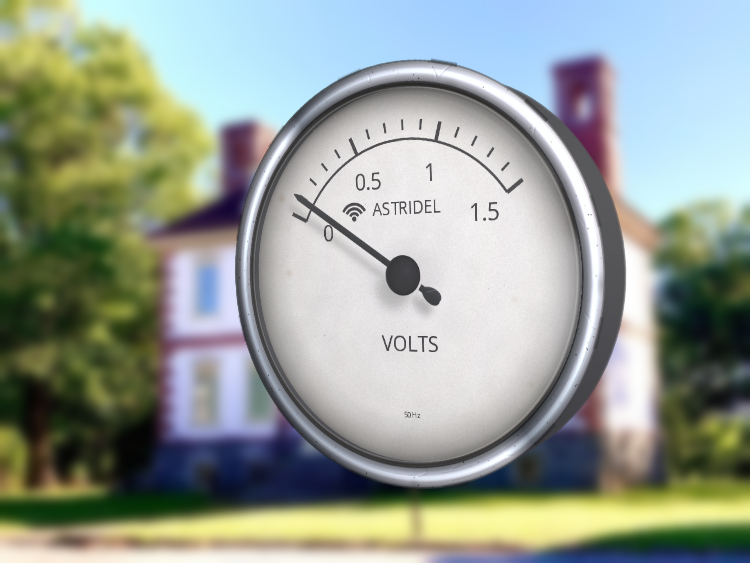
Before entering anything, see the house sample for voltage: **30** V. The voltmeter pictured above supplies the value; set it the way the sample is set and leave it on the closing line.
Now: **0.1** V
